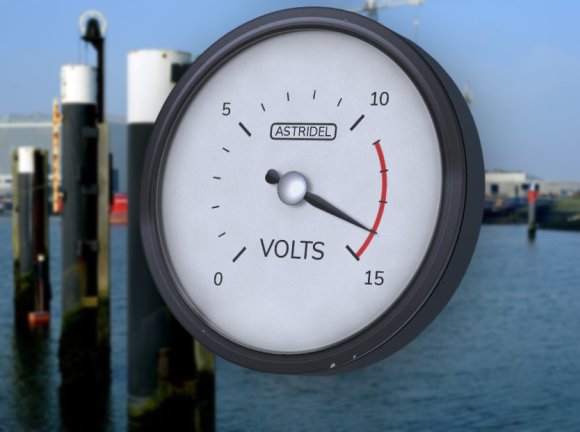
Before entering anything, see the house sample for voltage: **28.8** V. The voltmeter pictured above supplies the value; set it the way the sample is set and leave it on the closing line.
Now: **14** V
